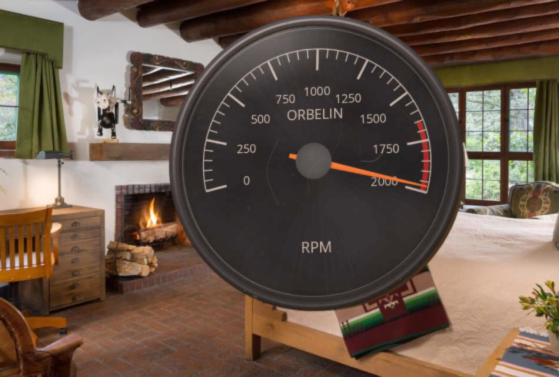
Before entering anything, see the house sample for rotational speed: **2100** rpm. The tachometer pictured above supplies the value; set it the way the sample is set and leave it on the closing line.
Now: **1975** rpm
